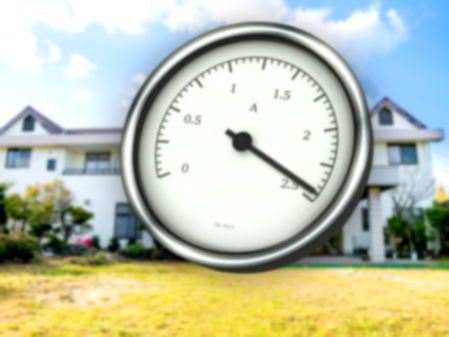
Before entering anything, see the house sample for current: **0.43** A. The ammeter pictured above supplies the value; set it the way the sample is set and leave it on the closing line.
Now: **2.45** A
